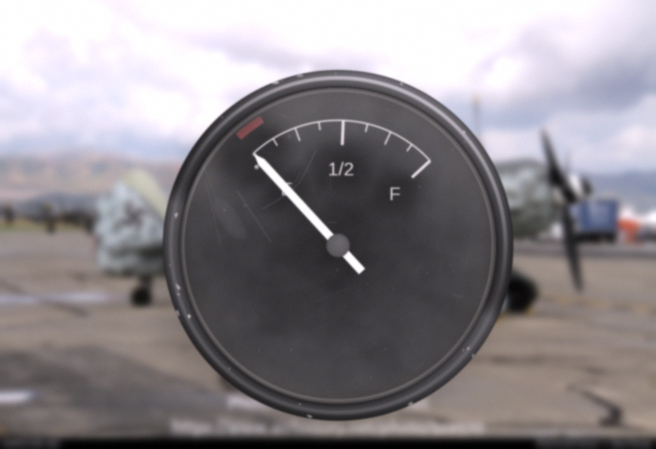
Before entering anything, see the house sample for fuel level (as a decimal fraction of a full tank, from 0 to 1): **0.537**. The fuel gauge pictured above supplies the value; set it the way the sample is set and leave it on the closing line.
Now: **0**
